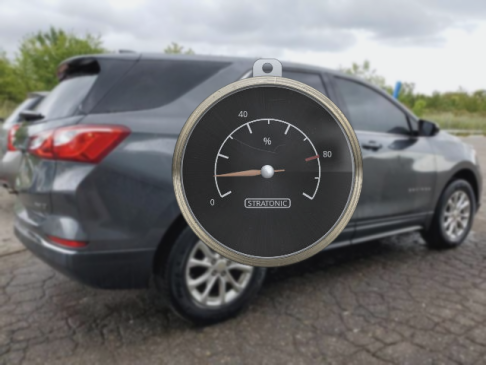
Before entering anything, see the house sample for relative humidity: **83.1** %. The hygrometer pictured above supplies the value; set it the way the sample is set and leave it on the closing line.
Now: **10** %
